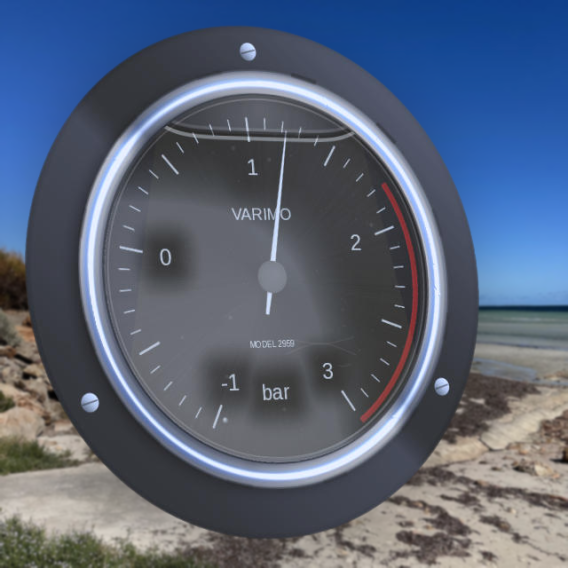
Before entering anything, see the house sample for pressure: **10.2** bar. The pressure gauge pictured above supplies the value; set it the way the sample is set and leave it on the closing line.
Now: **1.2** bar
